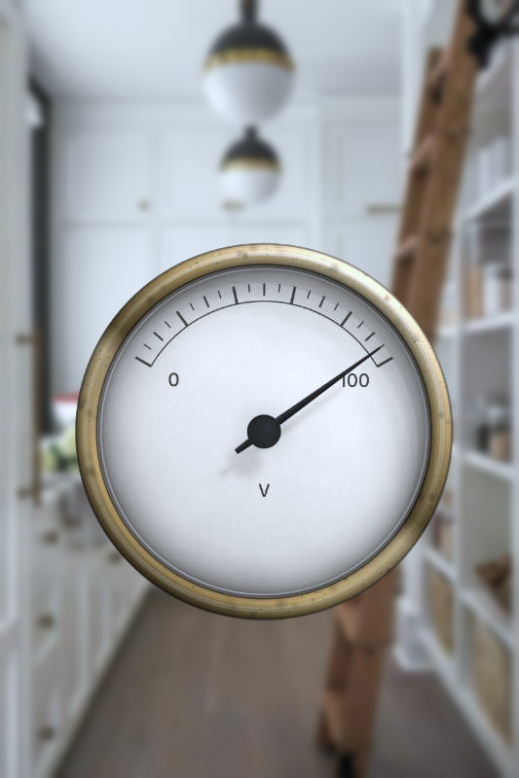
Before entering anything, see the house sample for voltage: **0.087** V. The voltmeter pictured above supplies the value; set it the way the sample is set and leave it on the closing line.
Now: **95** V
